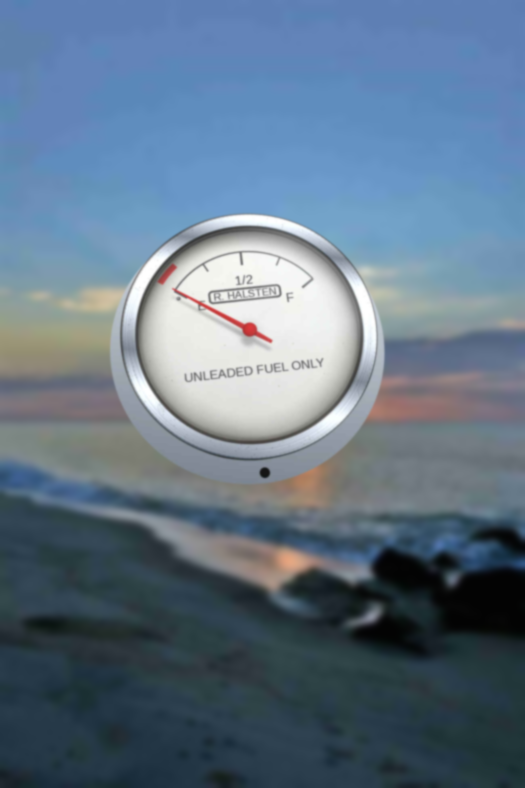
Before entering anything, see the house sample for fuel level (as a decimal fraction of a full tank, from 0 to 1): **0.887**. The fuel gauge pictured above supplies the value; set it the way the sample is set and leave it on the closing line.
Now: **0**
